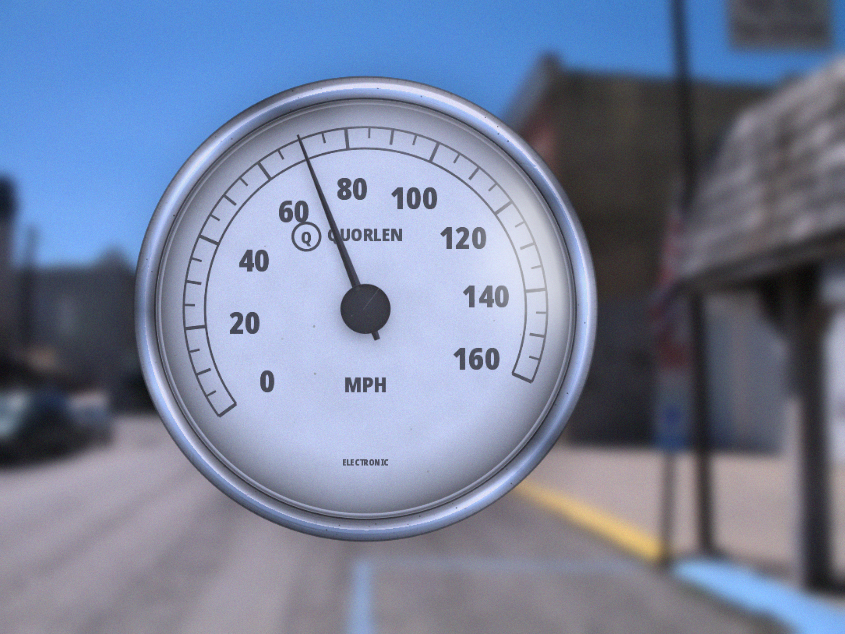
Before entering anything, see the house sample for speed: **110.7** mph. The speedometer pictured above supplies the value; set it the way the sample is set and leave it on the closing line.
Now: **70** mph
